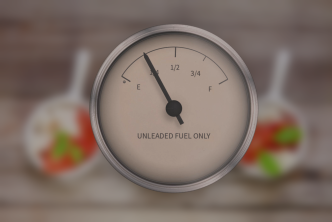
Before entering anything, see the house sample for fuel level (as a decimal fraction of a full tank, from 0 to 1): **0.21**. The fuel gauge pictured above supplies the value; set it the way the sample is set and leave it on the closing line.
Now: **0.25**
